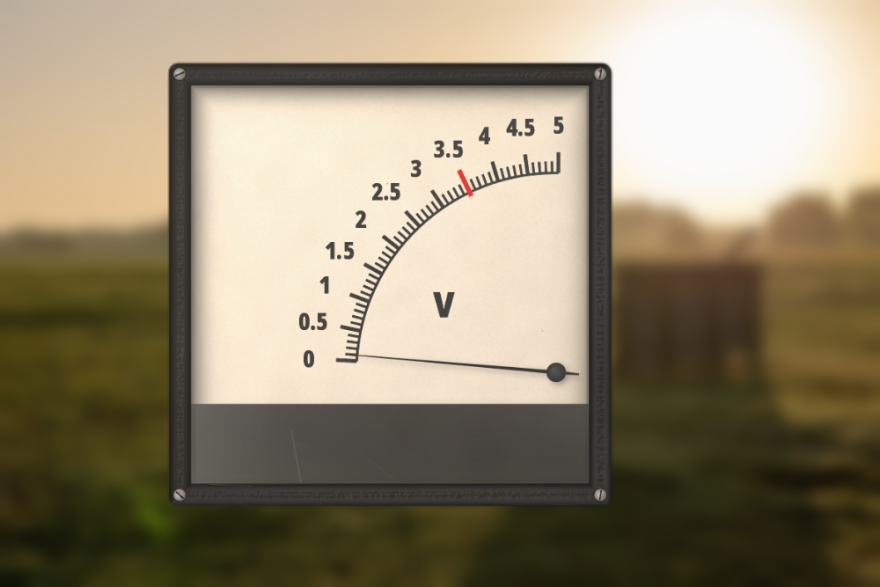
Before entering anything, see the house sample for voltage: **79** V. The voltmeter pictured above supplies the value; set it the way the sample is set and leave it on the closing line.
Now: **0.1** V
